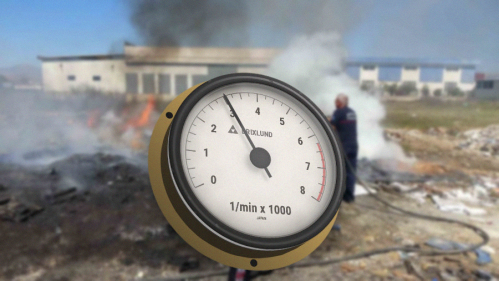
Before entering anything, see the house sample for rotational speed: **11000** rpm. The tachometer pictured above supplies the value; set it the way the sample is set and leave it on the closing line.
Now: **3000** rpm
